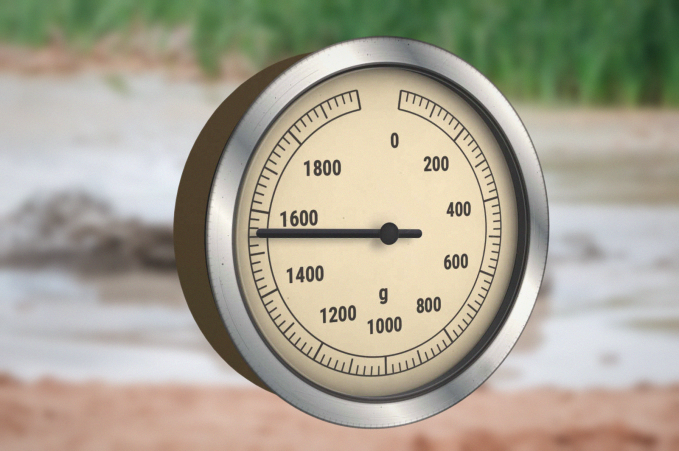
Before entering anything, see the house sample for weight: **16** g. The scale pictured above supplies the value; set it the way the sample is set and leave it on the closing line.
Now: **1550** g
